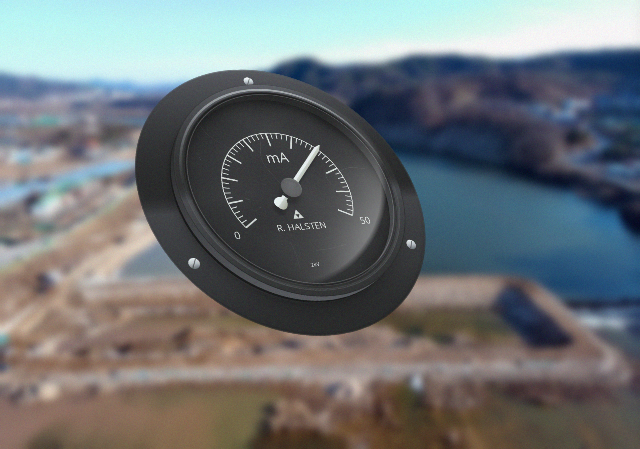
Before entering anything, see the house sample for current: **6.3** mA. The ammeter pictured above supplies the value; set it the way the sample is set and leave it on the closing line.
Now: **35** mA
